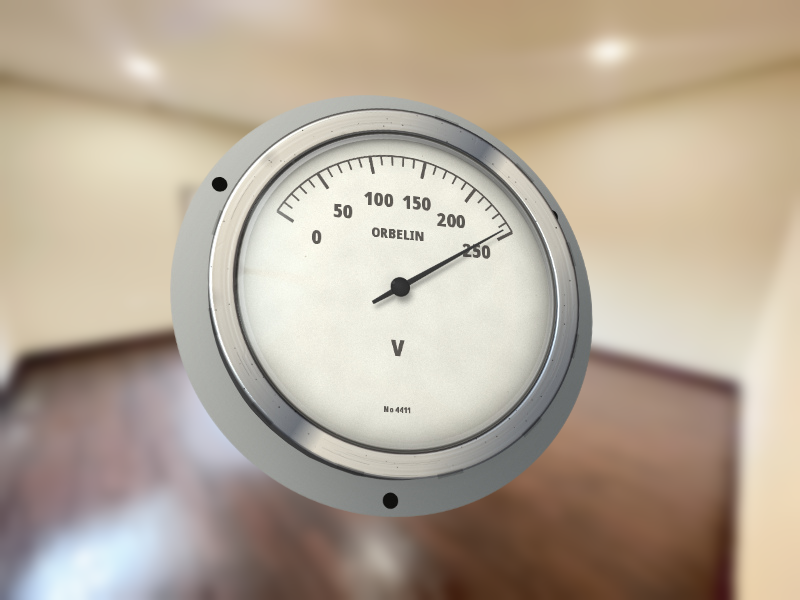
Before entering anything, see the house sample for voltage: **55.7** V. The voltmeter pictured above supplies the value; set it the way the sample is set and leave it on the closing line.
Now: **245** V
